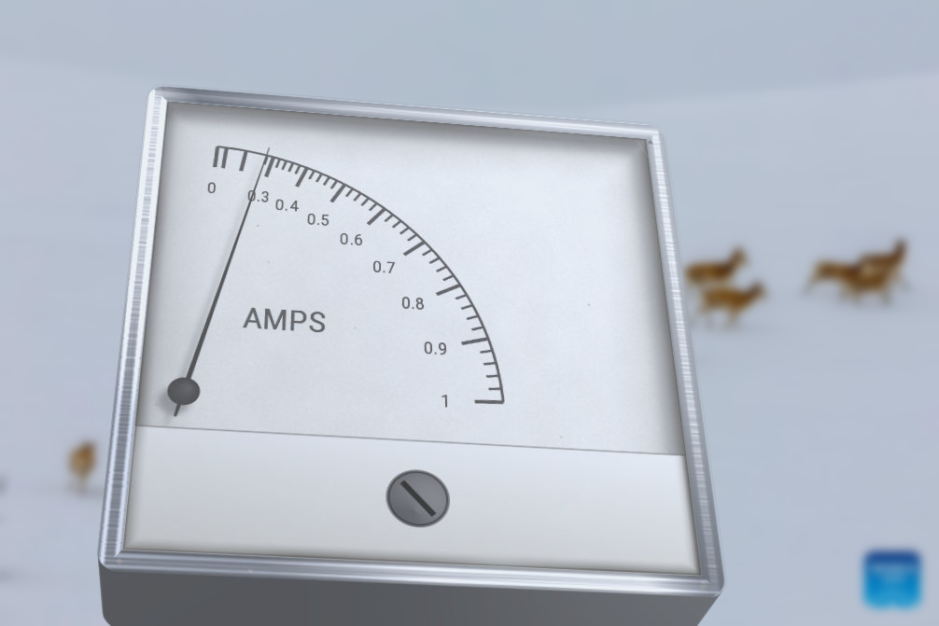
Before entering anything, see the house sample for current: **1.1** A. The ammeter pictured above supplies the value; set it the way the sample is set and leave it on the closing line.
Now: **0.28** A
